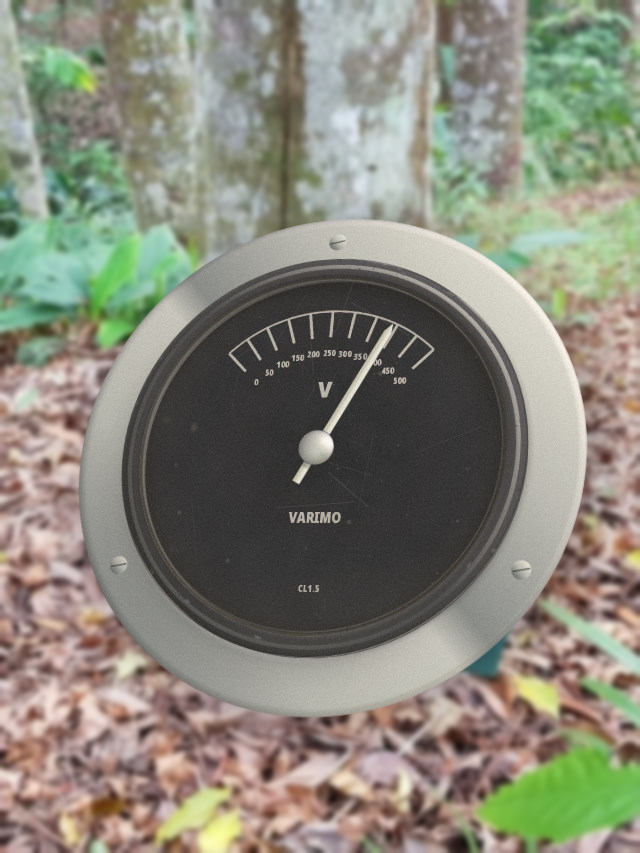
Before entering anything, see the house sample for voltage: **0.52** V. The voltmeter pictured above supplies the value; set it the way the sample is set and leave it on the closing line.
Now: **400** V
